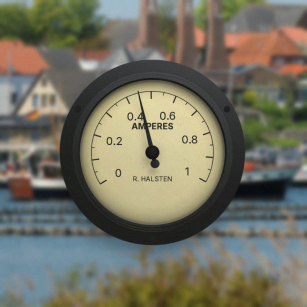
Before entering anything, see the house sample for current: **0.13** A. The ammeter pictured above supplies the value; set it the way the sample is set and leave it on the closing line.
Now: **0.45** A
